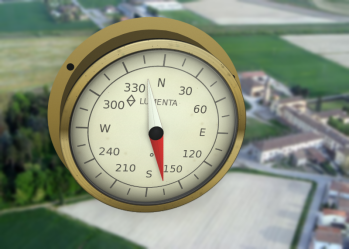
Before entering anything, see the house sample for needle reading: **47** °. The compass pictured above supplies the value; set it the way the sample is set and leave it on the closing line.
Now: **165** °
